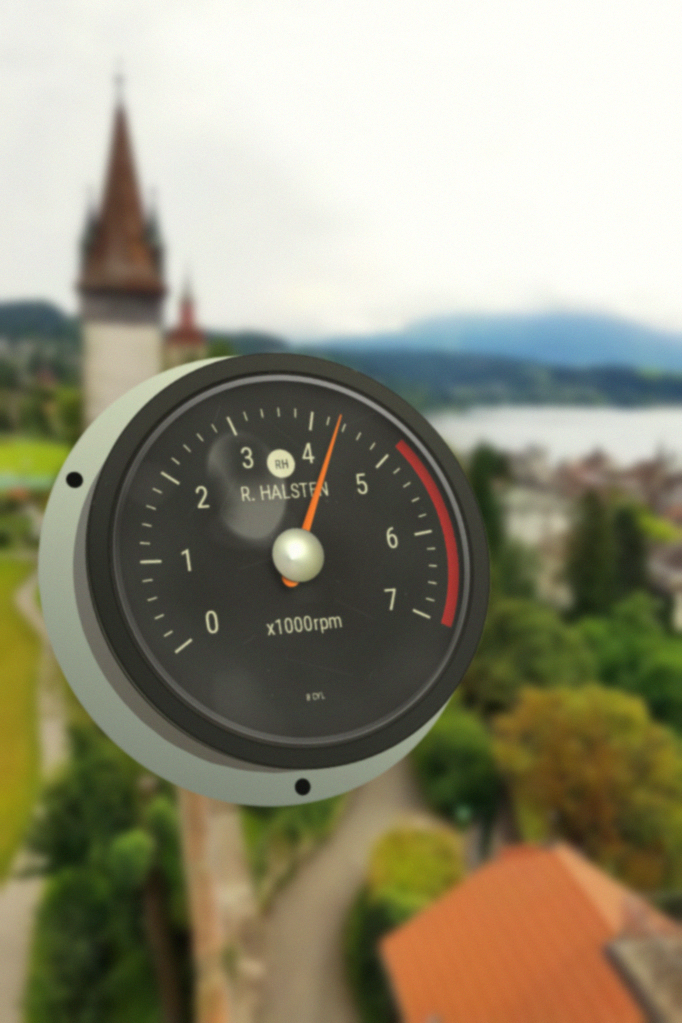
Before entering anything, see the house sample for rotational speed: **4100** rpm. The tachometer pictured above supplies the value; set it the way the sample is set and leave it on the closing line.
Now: **4300** rpm
